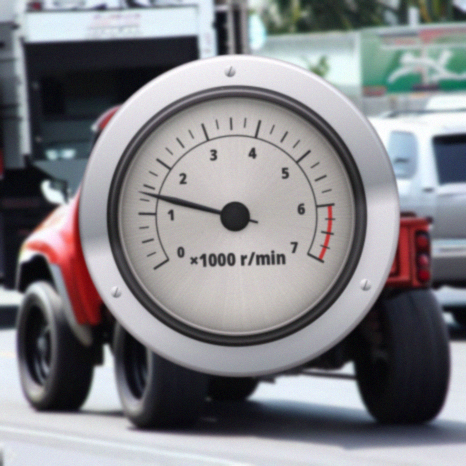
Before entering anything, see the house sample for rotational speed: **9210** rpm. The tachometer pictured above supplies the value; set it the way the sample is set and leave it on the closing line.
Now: **1375** rpm
